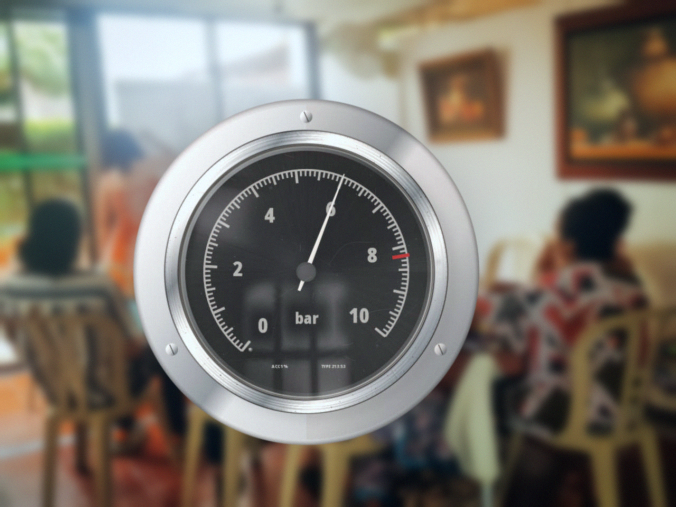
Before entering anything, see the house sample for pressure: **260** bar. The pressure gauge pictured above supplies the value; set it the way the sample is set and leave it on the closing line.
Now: **6** bar
